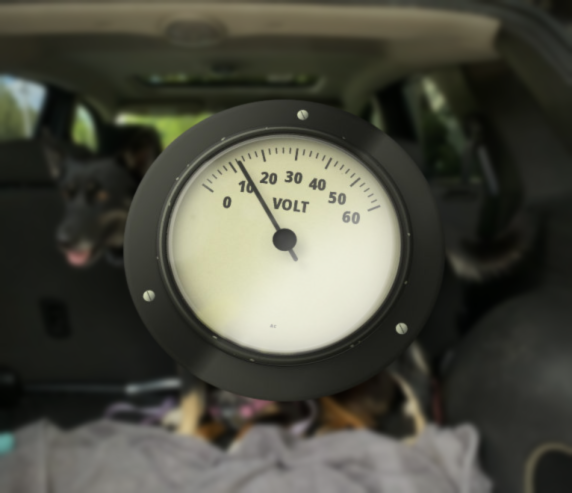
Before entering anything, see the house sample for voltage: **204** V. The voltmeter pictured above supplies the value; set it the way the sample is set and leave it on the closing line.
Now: **12** V
